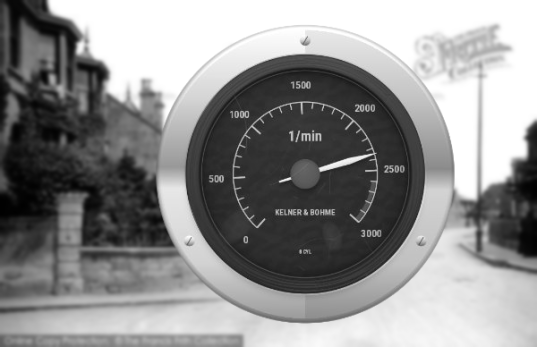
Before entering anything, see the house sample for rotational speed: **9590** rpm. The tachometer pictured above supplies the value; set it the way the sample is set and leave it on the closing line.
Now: **2350** rpm
